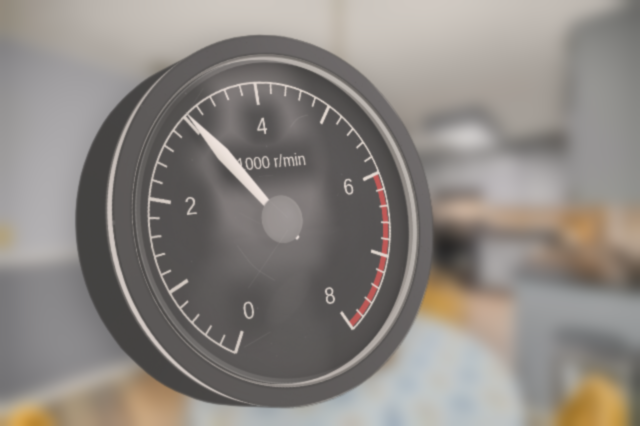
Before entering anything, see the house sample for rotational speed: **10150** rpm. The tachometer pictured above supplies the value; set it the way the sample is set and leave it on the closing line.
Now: **3000** rpm
